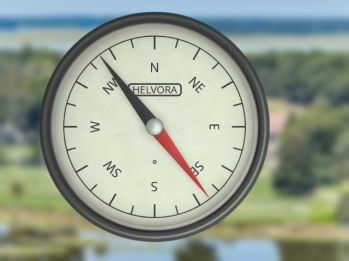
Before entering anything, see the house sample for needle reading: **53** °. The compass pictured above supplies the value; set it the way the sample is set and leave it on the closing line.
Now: **142.5** °
